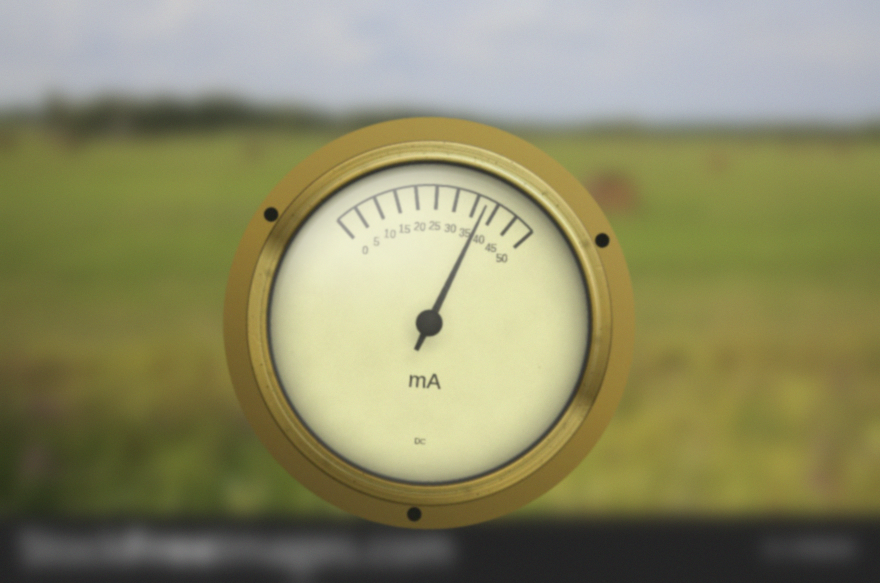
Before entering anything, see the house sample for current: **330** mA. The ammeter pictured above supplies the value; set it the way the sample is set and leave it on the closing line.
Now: **37.5** mA
